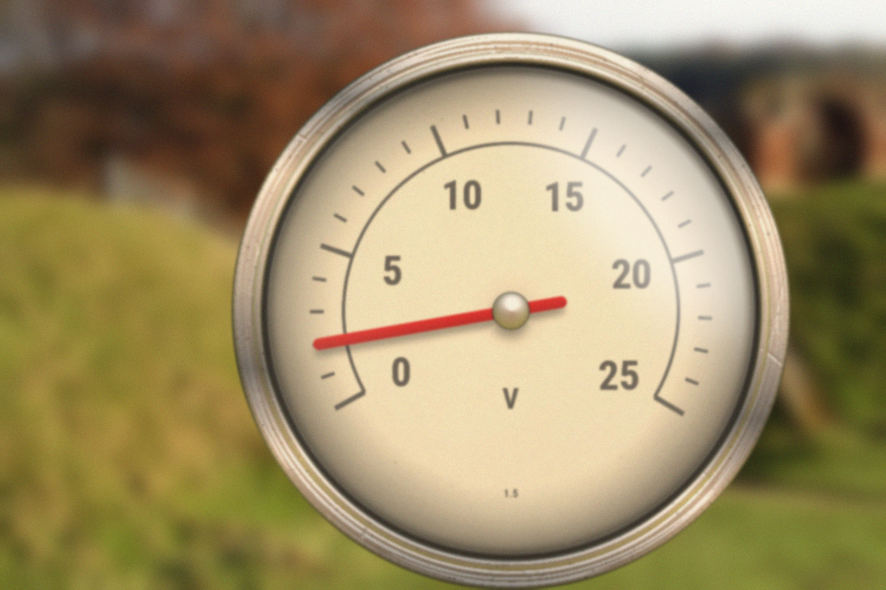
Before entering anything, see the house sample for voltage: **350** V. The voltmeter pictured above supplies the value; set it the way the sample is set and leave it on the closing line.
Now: **2** V
